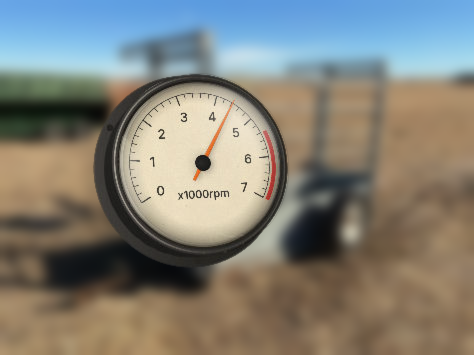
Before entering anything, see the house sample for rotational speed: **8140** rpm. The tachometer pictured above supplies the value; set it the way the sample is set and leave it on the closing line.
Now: **4400** rpm
